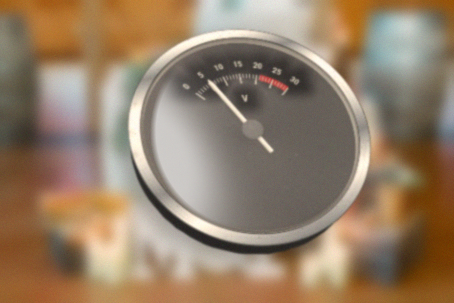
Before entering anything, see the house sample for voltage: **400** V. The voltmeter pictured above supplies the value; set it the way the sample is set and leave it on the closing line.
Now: **5** V
